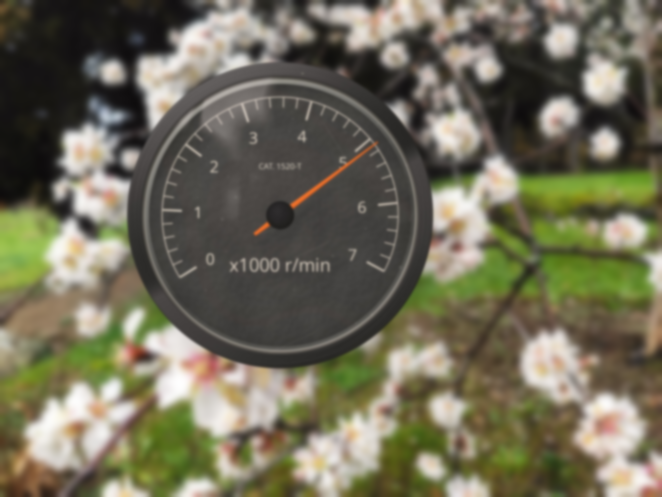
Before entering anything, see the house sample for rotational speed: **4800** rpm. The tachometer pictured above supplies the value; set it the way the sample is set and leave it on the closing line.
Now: **5100** rpm
